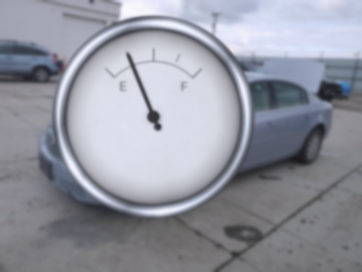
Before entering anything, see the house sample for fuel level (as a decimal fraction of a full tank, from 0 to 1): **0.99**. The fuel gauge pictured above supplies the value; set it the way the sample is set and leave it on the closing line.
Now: **0.25**
